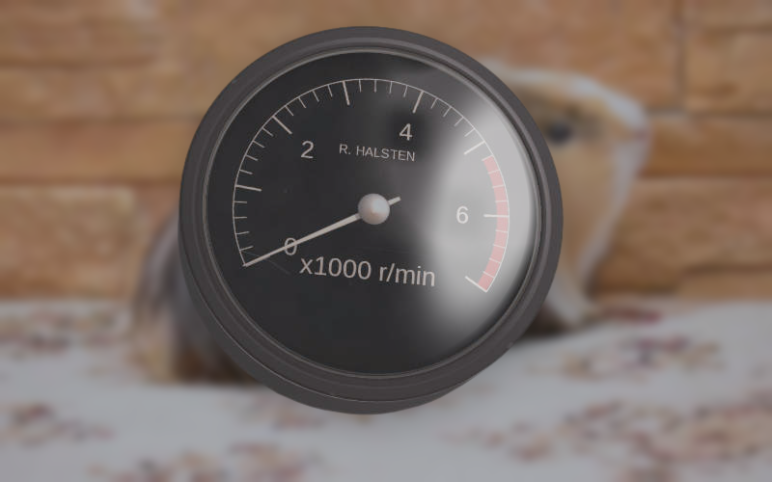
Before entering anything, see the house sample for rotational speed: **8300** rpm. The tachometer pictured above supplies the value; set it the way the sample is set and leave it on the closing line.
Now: **0** rpm
